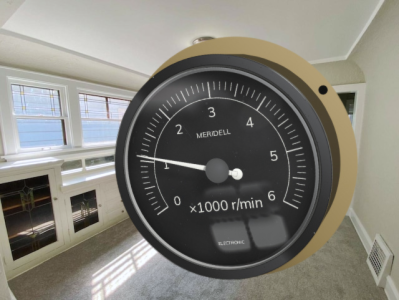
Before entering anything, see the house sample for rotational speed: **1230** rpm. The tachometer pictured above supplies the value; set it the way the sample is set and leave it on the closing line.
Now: **1100** rpm
